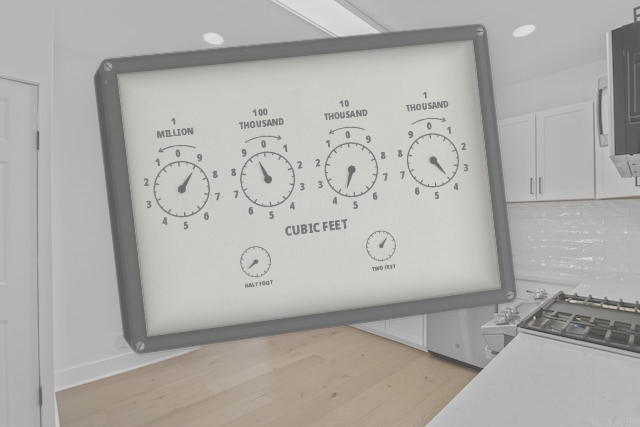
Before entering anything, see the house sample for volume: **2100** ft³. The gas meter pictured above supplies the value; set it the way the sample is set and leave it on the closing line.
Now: **894400** ft³
